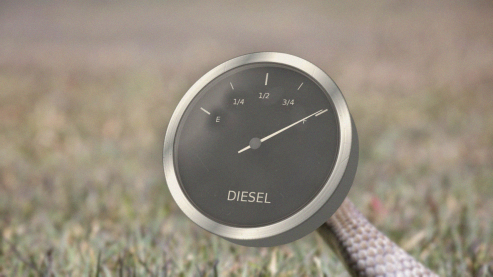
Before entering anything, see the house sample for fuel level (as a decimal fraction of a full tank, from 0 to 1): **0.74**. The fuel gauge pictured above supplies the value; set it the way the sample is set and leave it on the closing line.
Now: **1**
